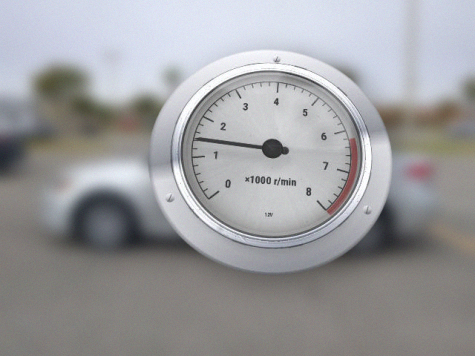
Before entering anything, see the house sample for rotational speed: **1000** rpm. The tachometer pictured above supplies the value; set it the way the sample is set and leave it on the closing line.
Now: **1400** rpm
